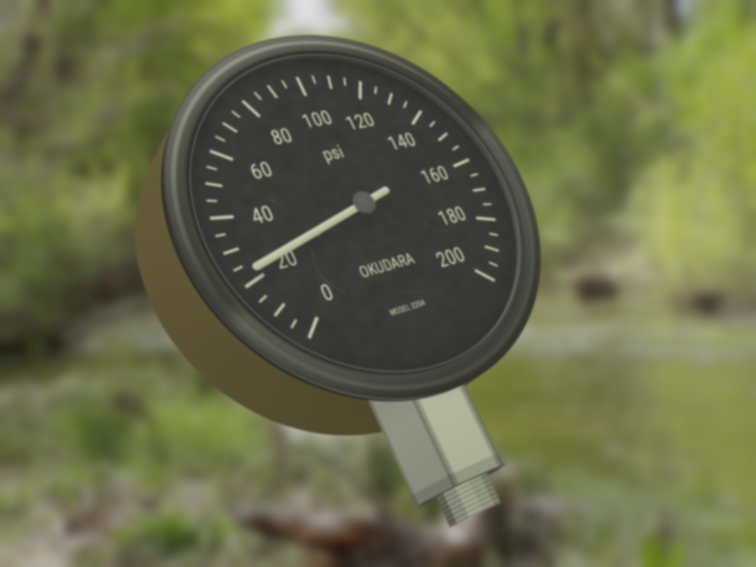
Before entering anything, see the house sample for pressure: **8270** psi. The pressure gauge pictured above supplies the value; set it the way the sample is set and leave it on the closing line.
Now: **22.5** psi
